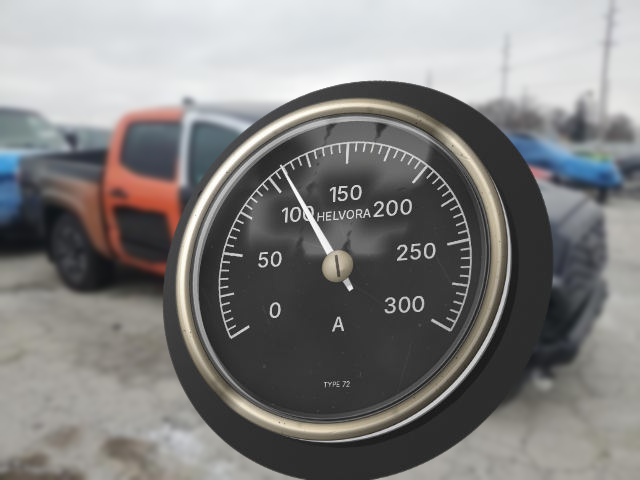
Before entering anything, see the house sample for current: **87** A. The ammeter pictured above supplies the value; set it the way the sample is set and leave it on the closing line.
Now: **110** A
